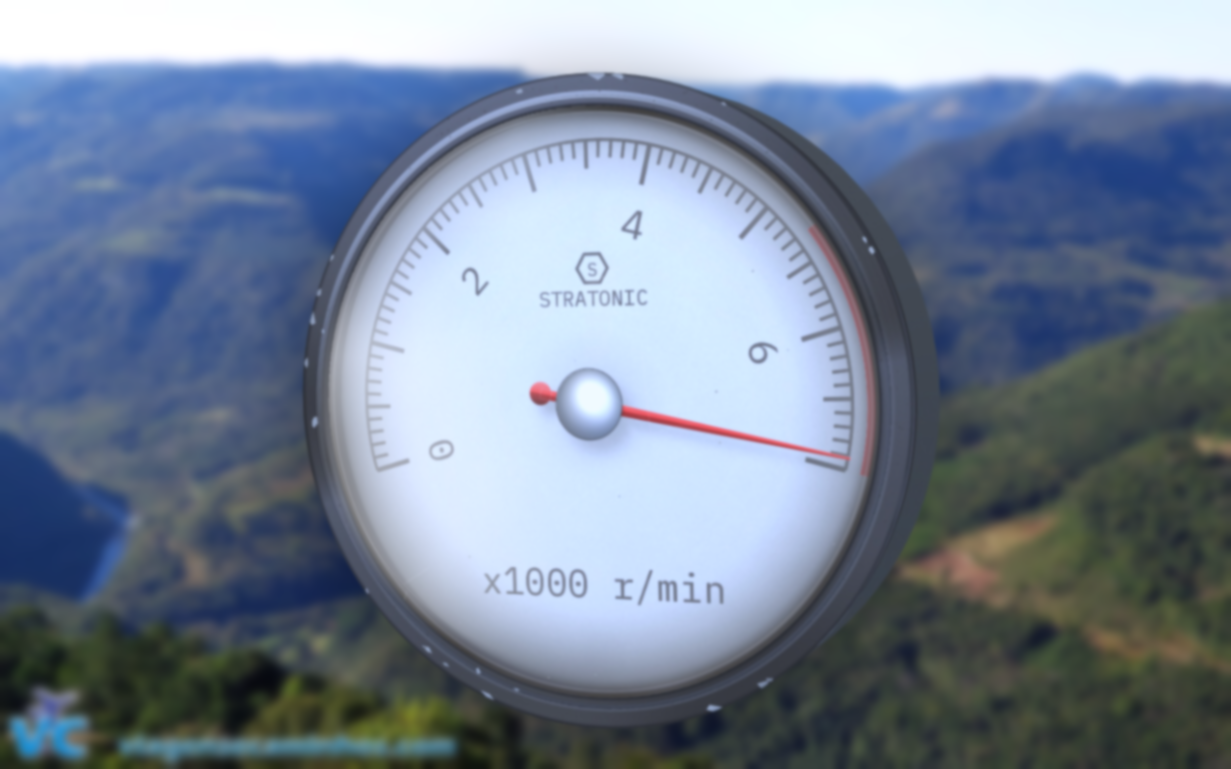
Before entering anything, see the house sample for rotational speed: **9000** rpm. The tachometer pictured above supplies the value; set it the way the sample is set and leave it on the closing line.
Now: **6900** rpm
